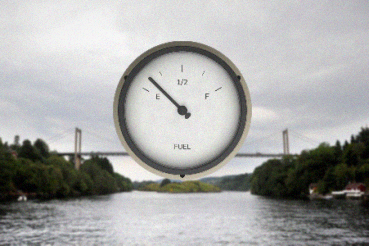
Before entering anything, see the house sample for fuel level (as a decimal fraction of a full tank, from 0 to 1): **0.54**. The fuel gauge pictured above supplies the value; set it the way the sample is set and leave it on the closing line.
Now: **0.125**
